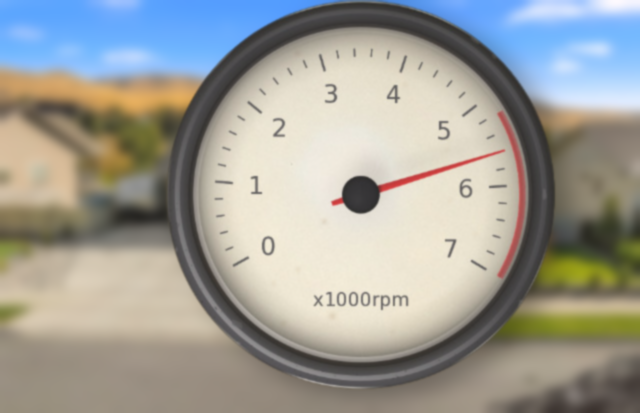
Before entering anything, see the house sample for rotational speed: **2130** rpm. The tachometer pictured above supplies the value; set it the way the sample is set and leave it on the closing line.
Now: **5600** rpm
